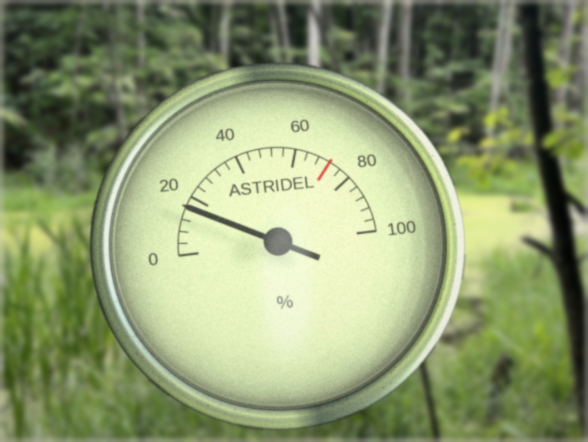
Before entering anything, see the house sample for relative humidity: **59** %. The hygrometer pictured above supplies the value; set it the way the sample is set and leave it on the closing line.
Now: **16** %
